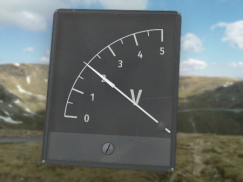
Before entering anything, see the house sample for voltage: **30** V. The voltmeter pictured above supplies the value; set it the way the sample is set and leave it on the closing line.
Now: **2** V
